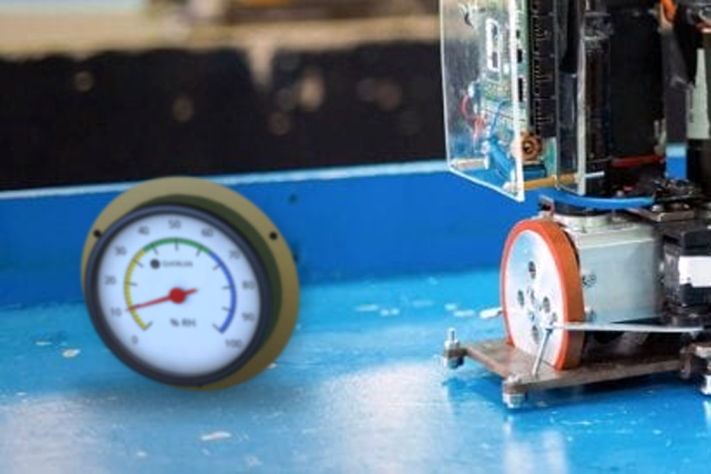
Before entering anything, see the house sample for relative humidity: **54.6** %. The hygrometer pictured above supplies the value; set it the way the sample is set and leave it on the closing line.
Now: **10** %
